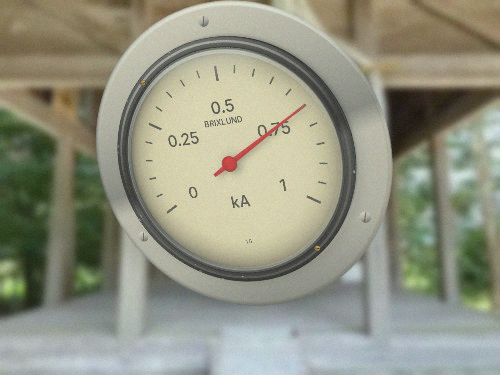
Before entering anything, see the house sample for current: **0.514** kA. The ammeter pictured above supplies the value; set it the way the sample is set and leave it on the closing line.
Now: **0.75** kA
